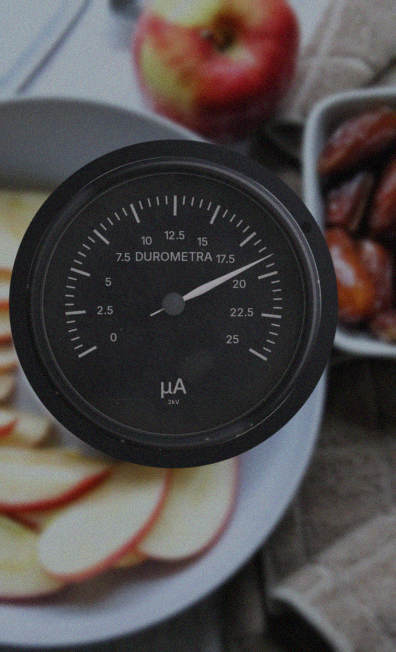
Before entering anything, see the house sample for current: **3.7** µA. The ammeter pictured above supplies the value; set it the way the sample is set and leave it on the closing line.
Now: **19** µA
